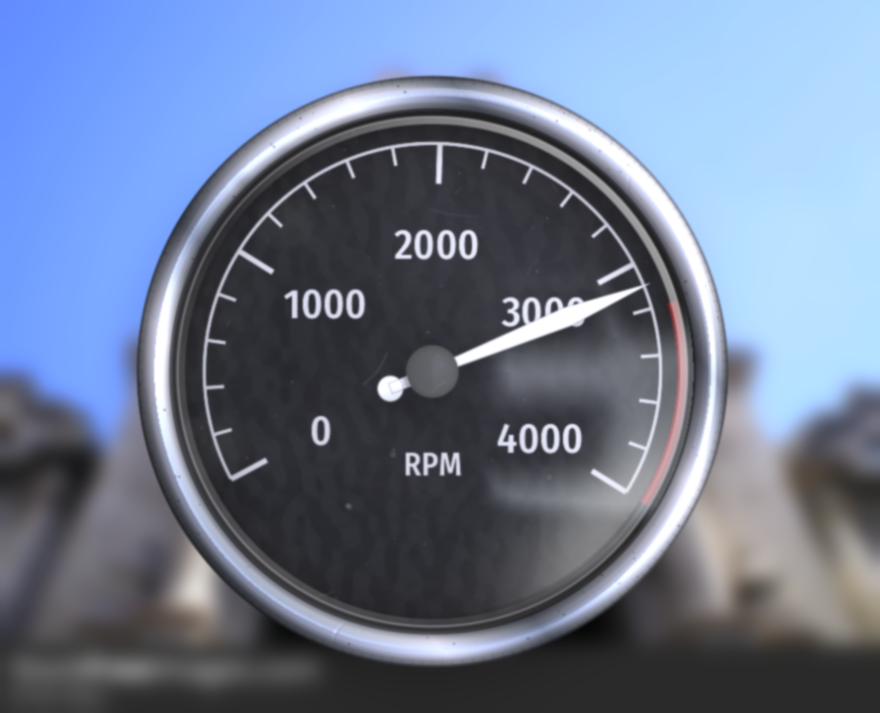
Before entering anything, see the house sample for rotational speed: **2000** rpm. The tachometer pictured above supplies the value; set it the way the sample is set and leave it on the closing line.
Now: **3100** rpm
